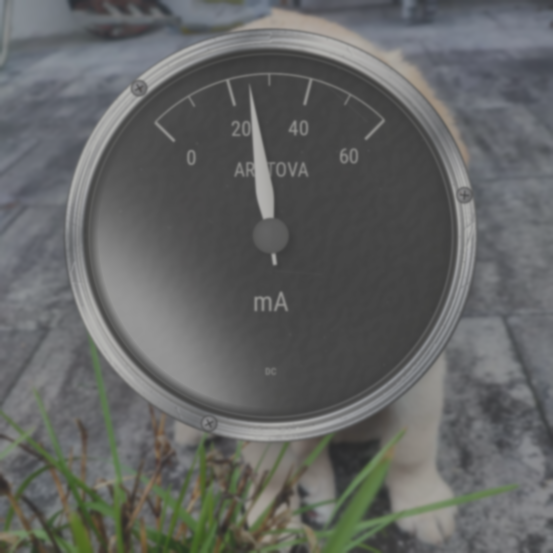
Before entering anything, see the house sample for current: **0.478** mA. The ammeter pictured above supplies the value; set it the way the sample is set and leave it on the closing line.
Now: **25** mA
